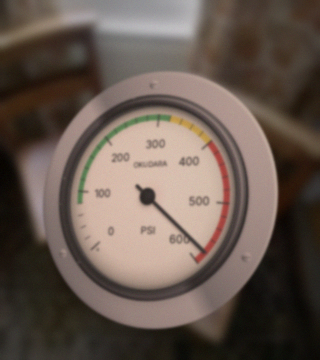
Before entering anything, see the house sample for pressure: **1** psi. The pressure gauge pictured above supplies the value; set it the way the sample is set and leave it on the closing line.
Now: **580** psi
